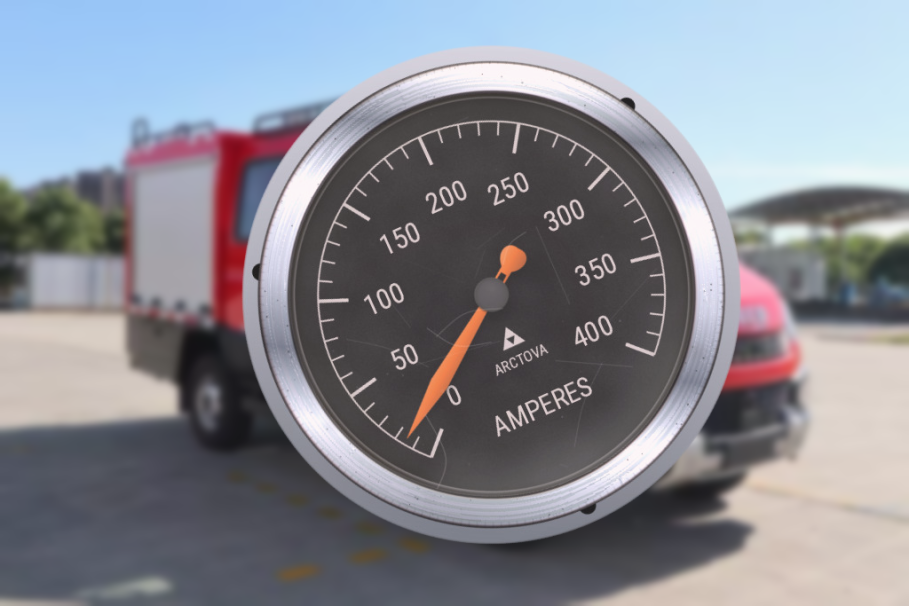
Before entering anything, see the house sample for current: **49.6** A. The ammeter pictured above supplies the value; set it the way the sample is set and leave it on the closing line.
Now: **15** A
